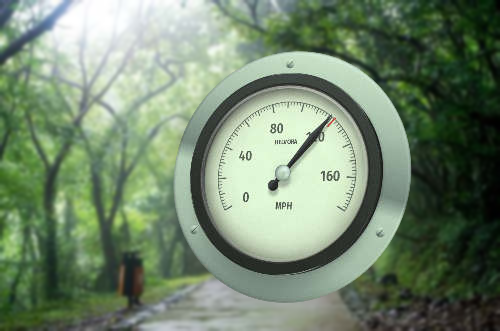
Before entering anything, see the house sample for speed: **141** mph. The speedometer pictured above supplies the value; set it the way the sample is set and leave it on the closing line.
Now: **120** mph
